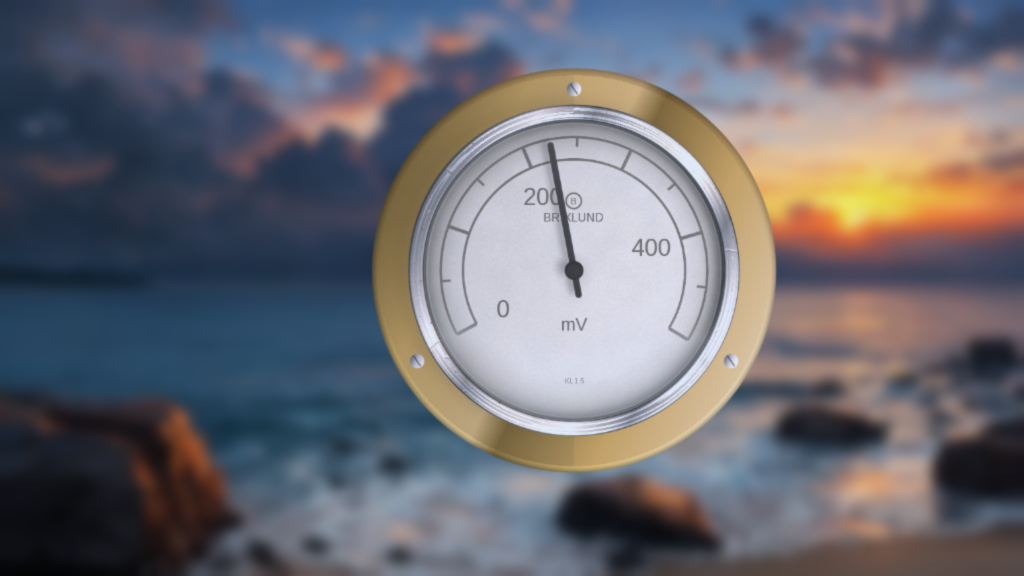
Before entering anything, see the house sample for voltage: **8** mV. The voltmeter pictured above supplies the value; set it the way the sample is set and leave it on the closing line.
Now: **225** mV
